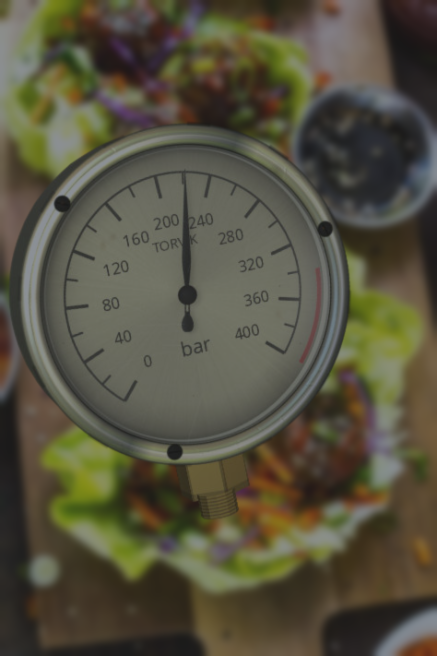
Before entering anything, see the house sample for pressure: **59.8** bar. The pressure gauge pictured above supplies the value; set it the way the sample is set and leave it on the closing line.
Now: **220** bar
